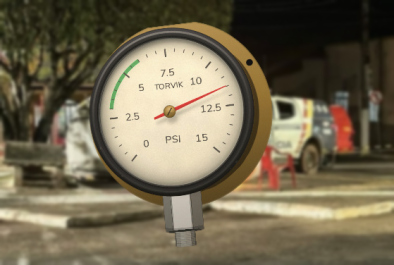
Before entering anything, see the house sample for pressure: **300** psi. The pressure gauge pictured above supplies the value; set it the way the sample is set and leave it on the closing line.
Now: **11.5** psi
